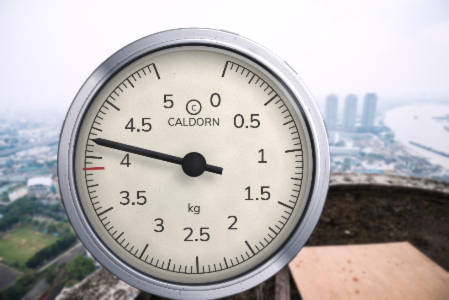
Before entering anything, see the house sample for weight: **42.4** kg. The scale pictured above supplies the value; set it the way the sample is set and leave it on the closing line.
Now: **4.15** kg
